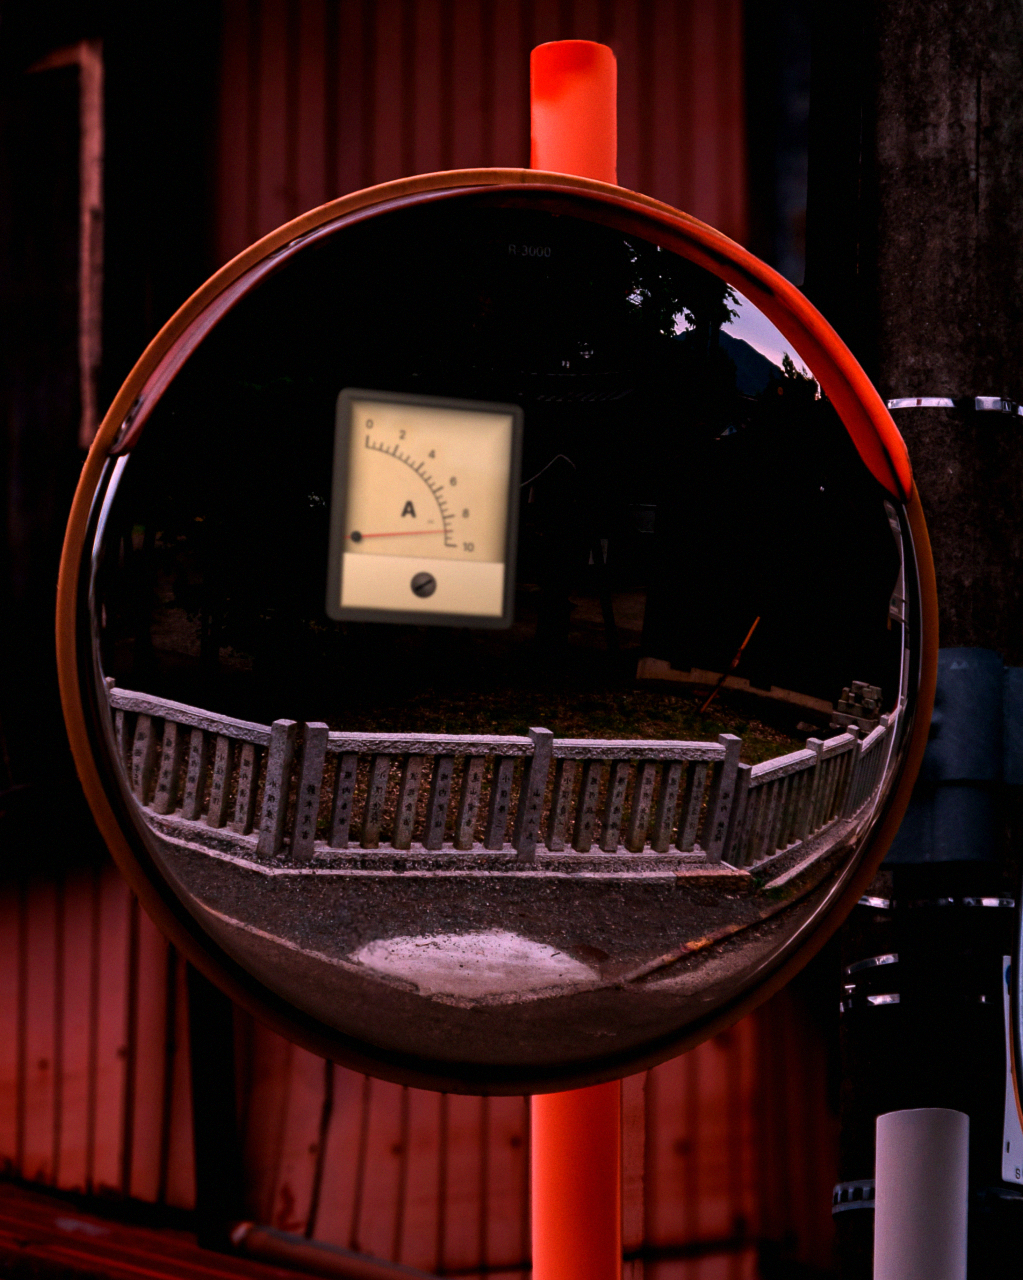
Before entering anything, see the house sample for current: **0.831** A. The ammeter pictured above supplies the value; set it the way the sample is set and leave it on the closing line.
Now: **9** A
